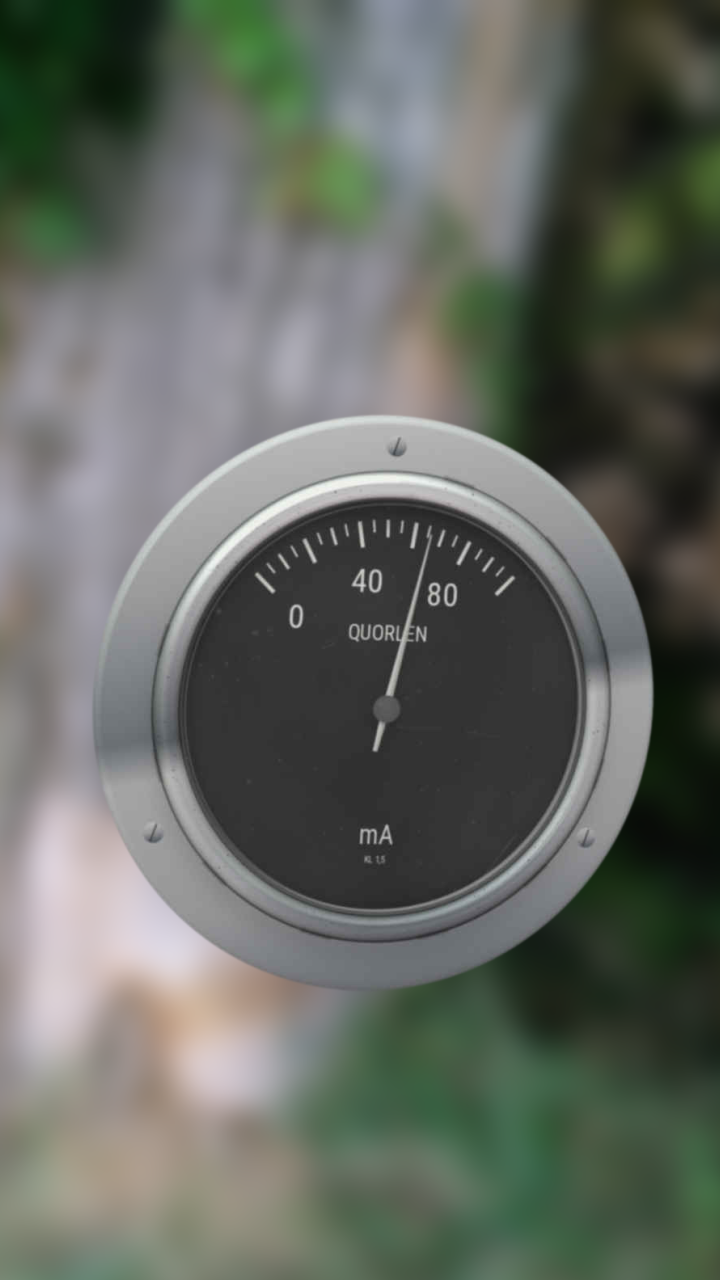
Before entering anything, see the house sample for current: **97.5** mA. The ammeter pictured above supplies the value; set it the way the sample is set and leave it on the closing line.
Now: **65** mA
